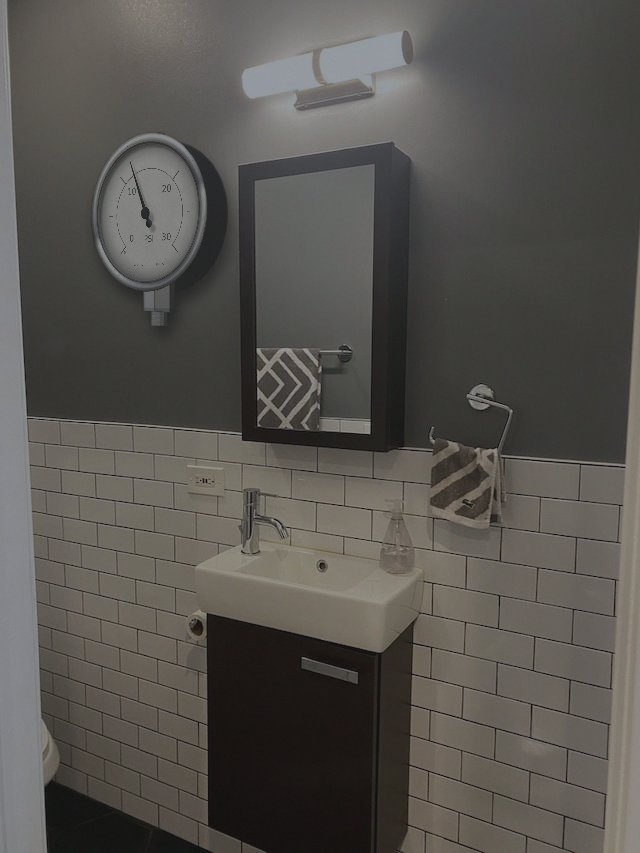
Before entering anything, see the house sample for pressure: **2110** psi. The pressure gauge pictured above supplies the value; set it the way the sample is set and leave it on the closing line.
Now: **12.5** psi
